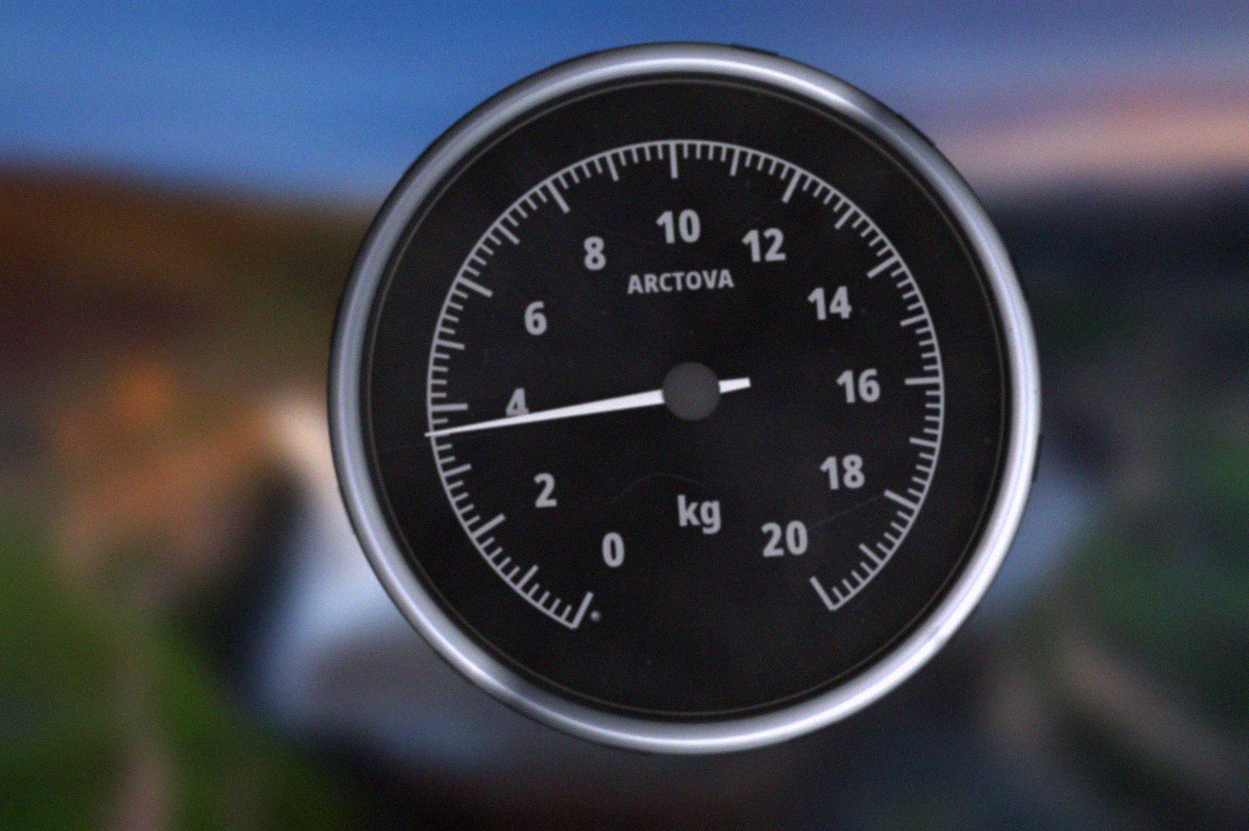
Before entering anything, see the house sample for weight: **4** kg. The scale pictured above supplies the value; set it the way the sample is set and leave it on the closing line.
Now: **3.6** kg
